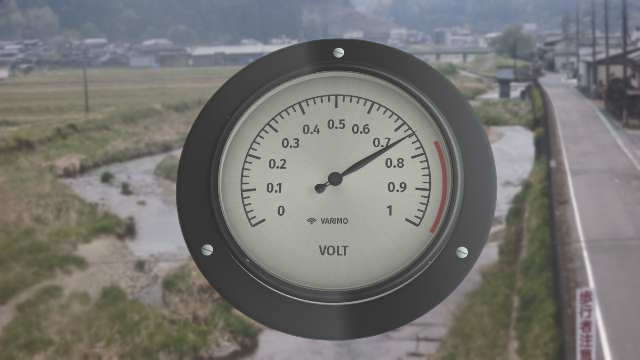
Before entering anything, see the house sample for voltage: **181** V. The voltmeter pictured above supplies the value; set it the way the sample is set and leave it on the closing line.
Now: **0.74** V
